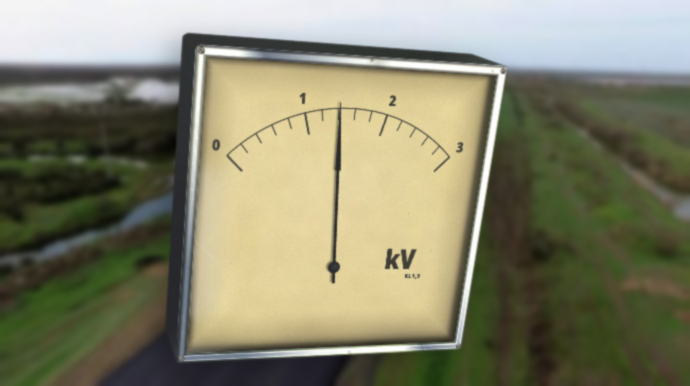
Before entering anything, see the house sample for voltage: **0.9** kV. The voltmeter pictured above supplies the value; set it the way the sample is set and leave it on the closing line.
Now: **1.4** kV
